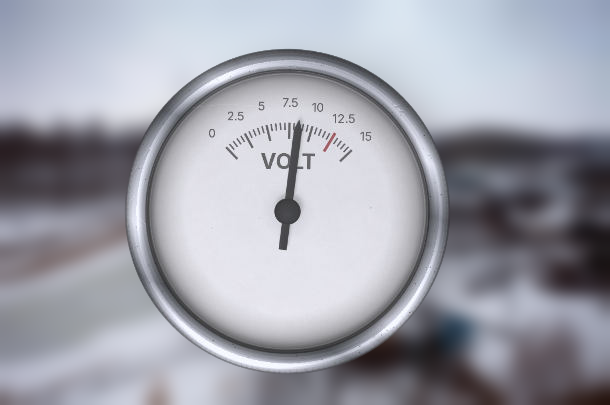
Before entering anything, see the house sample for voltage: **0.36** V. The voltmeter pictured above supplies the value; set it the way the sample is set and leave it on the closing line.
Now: **8.5** V
